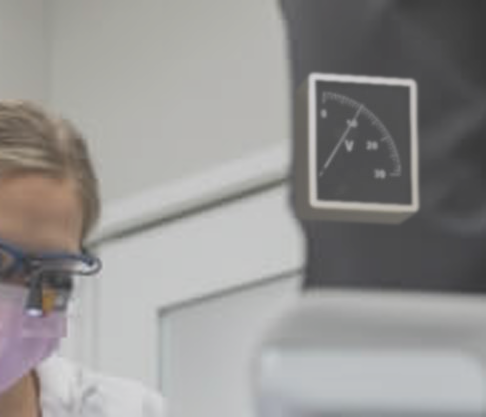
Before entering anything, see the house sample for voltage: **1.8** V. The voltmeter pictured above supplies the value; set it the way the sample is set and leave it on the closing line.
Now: **10** V
